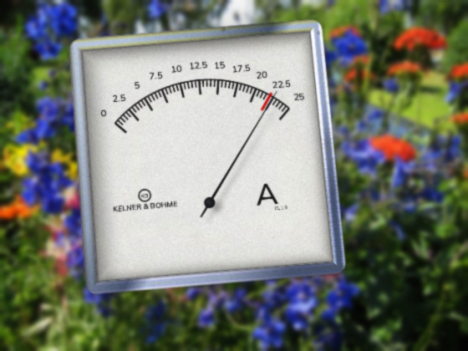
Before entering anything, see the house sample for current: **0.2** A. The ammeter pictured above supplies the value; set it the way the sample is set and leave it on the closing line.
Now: **22.5** A
